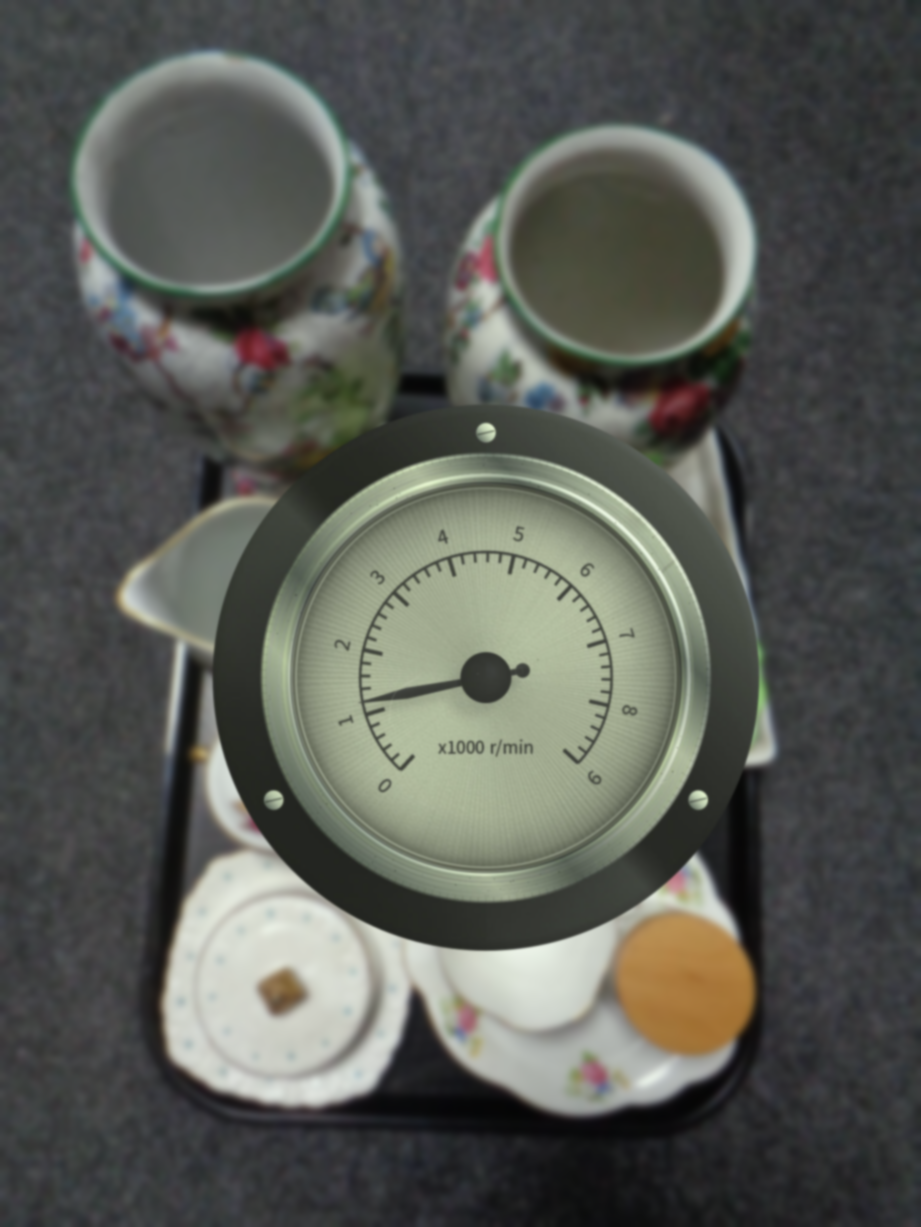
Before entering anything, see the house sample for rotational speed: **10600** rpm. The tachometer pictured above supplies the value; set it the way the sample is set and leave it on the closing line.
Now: **1200** rpm
